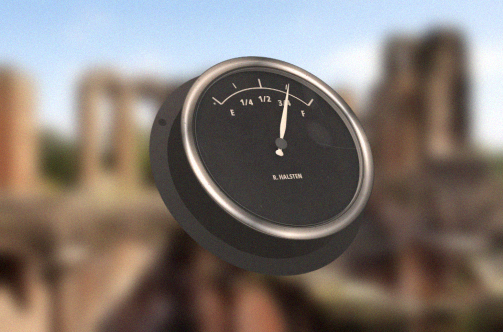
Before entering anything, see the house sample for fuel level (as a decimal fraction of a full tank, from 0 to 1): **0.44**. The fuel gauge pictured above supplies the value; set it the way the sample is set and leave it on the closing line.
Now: **0.75**
